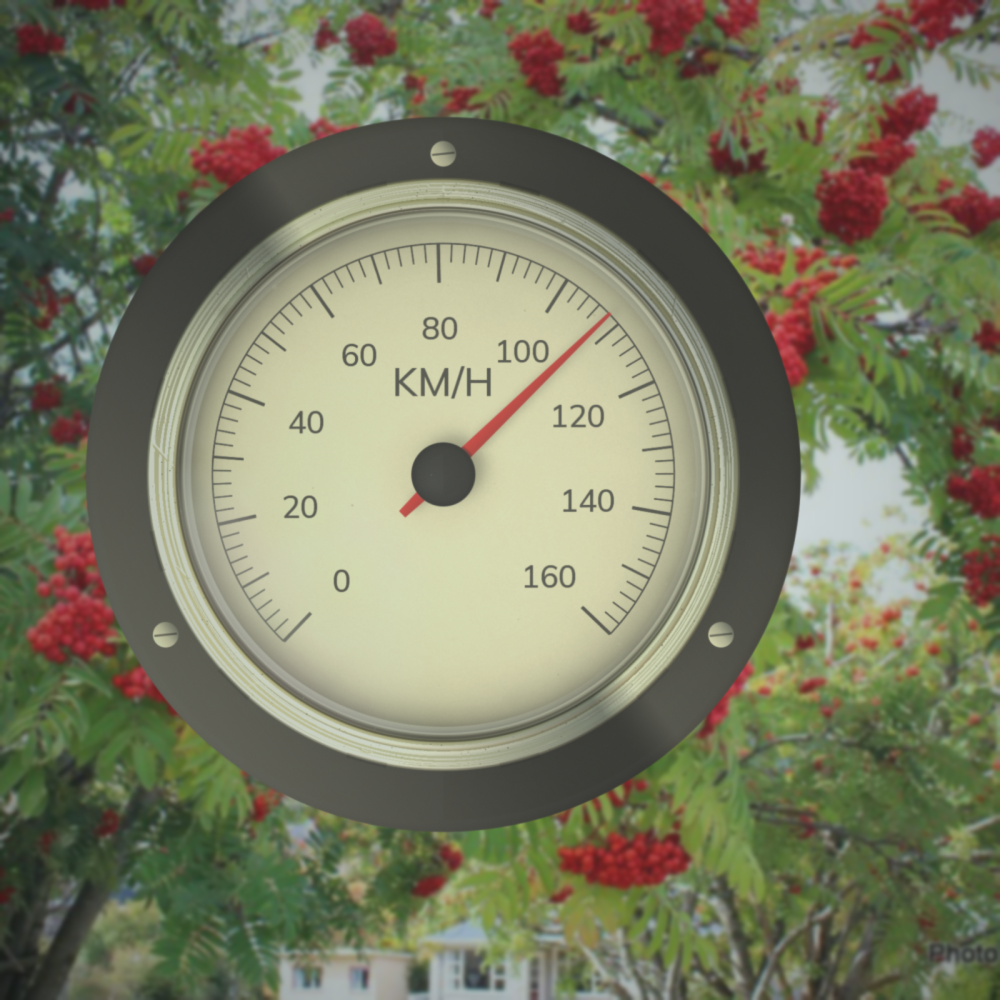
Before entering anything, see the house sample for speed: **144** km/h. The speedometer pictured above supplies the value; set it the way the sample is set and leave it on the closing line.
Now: **108** km/h
